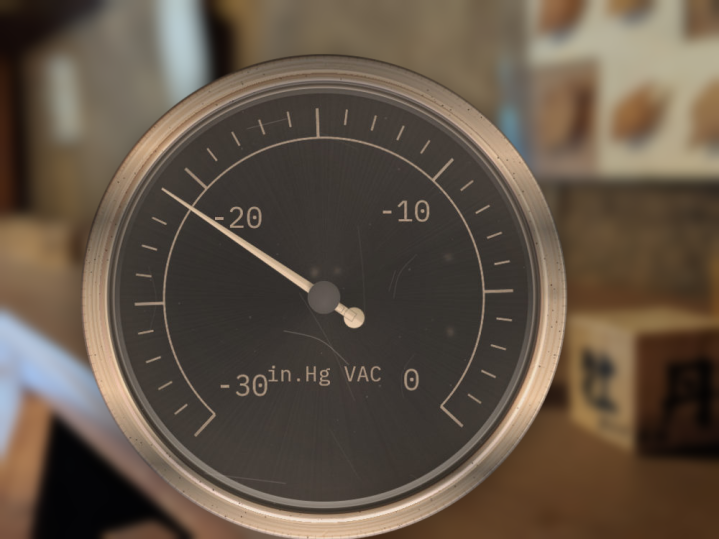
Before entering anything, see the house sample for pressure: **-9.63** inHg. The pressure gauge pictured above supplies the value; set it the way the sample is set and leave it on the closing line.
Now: **-21** inHg
